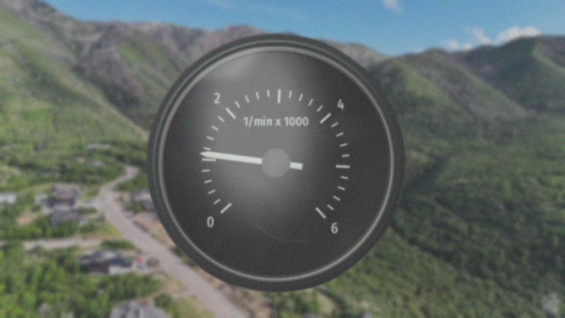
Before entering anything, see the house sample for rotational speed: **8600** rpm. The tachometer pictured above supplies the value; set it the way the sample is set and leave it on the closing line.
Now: **1100** rpm
